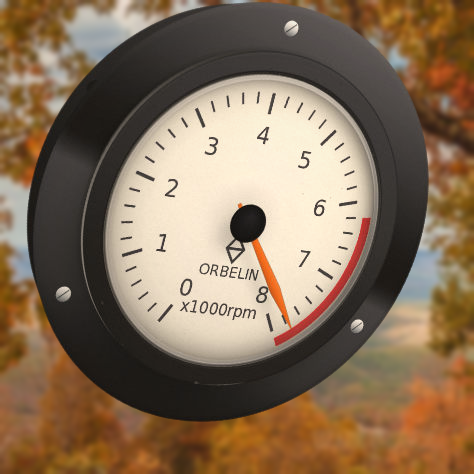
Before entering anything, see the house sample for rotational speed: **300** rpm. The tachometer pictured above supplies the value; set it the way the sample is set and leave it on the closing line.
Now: **7800** rpm
